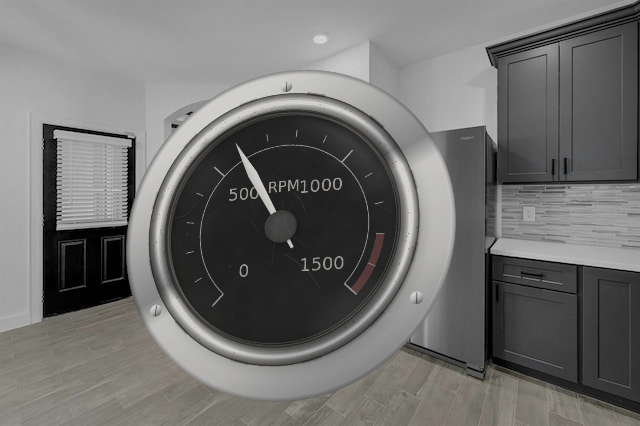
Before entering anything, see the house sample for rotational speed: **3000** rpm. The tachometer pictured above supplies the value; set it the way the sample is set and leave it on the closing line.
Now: **600** rpm
